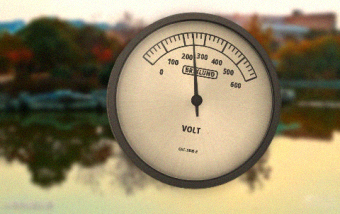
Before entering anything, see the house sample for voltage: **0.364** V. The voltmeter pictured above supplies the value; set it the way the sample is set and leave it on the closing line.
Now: **240** V
